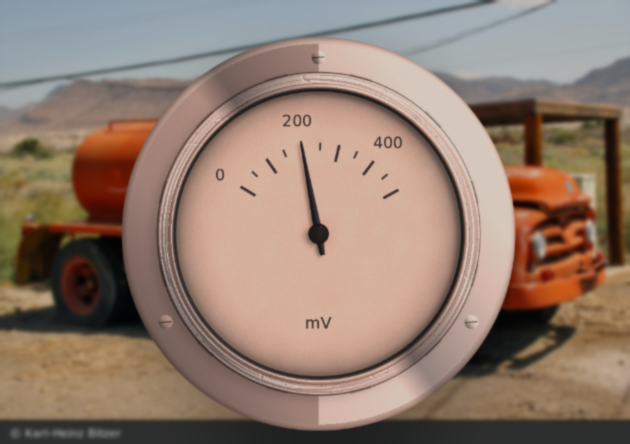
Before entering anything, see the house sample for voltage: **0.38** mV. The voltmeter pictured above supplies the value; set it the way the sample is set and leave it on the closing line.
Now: **200** mV
